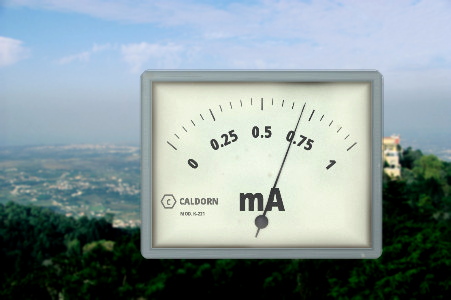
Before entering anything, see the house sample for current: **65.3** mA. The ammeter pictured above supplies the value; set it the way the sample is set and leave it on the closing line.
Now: **0.7** mA
